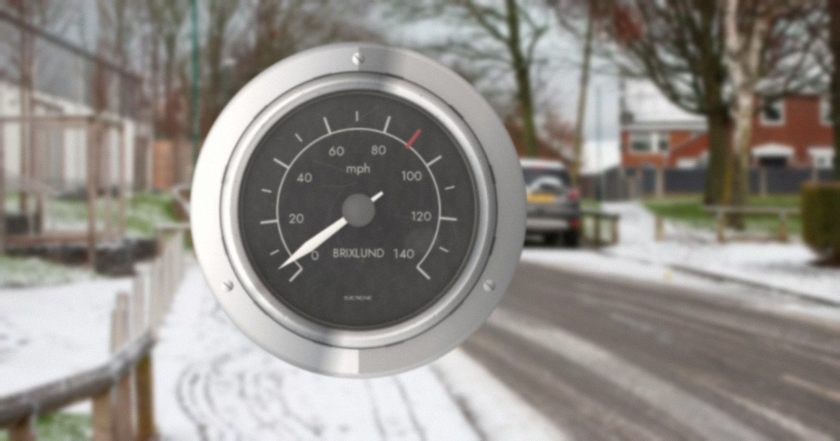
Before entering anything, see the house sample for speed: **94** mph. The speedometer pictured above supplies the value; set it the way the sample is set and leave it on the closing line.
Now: **5** mph
